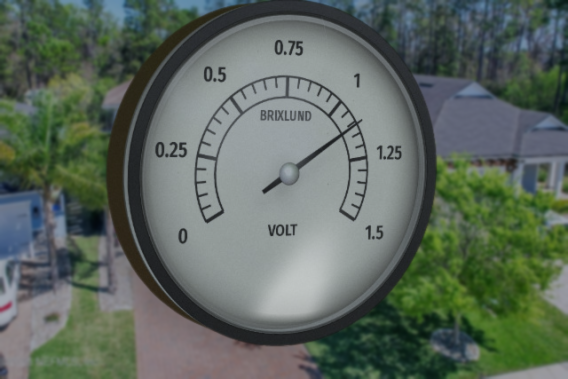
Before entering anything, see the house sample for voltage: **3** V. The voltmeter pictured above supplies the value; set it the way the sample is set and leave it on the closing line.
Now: **1.1** V
